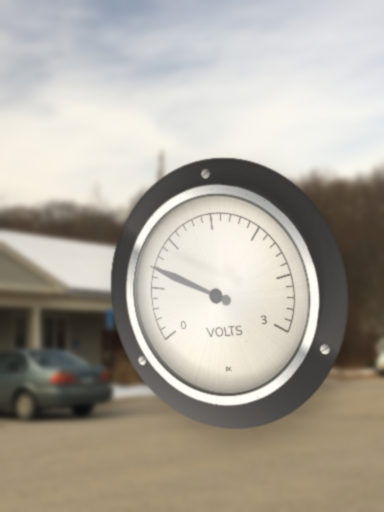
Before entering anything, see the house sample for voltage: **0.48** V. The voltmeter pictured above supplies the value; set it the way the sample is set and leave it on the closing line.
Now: **0.7** V
